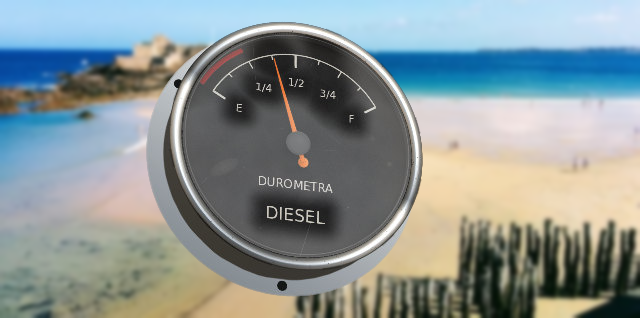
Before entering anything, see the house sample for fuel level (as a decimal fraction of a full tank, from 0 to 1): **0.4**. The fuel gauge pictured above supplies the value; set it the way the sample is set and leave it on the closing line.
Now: **0.375**
